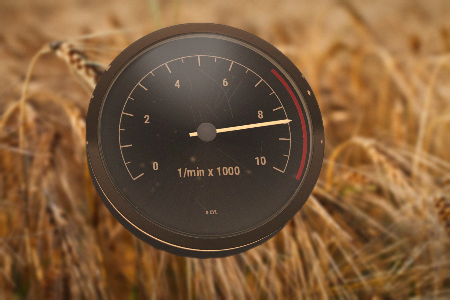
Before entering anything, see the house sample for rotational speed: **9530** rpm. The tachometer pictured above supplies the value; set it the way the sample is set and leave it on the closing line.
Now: **8500** rpm
